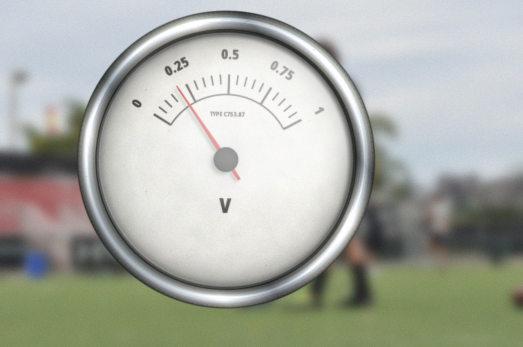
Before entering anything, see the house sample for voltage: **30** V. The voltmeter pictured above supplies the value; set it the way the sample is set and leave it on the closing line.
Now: **0.2** V
